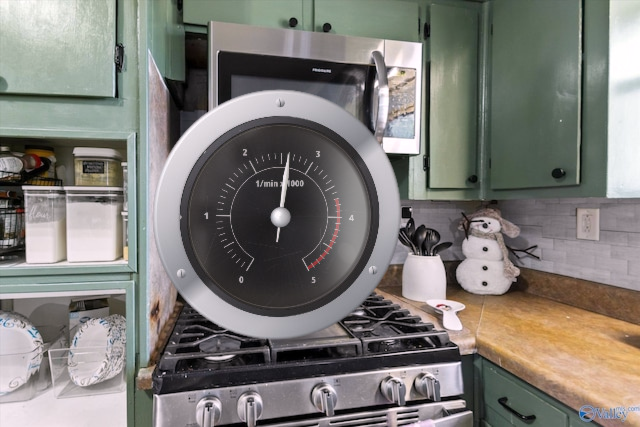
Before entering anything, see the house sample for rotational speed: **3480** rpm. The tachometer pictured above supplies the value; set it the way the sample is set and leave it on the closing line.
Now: **2600** rpm
